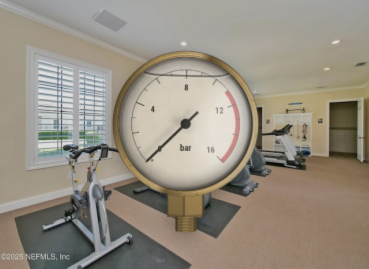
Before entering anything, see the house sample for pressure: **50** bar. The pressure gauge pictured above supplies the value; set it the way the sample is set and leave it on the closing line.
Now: **0** bar
